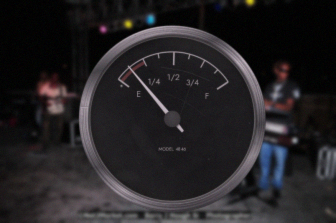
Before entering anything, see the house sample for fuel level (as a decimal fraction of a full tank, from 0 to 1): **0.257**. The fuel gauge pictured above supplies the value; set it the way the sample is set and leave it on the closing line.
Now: **0.125**
